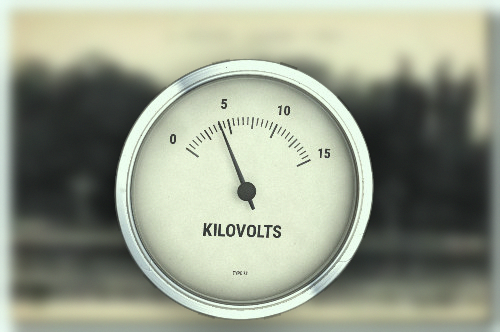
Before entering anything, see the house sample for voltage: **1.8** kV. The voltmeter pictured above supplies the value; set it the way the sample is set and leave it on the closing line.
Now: **4** kV
